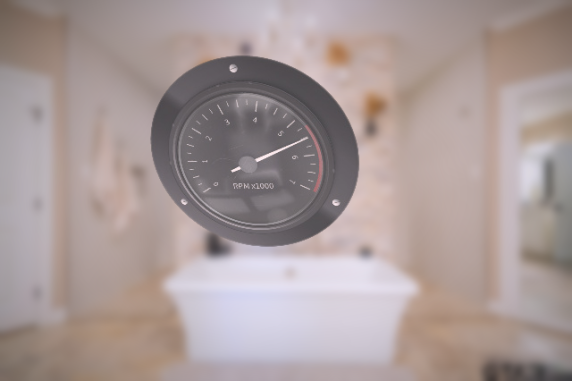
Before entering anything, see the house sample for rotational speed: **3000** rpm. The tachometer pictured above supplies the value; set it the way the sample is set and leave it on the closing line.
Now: **5500** rpm
